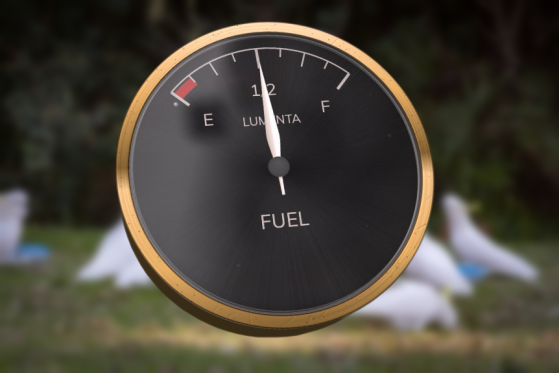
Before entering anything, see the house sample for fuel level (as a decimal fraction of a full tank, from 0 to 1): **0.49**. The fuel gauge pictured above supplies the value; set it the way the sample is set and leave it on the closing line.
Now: **0.5**
